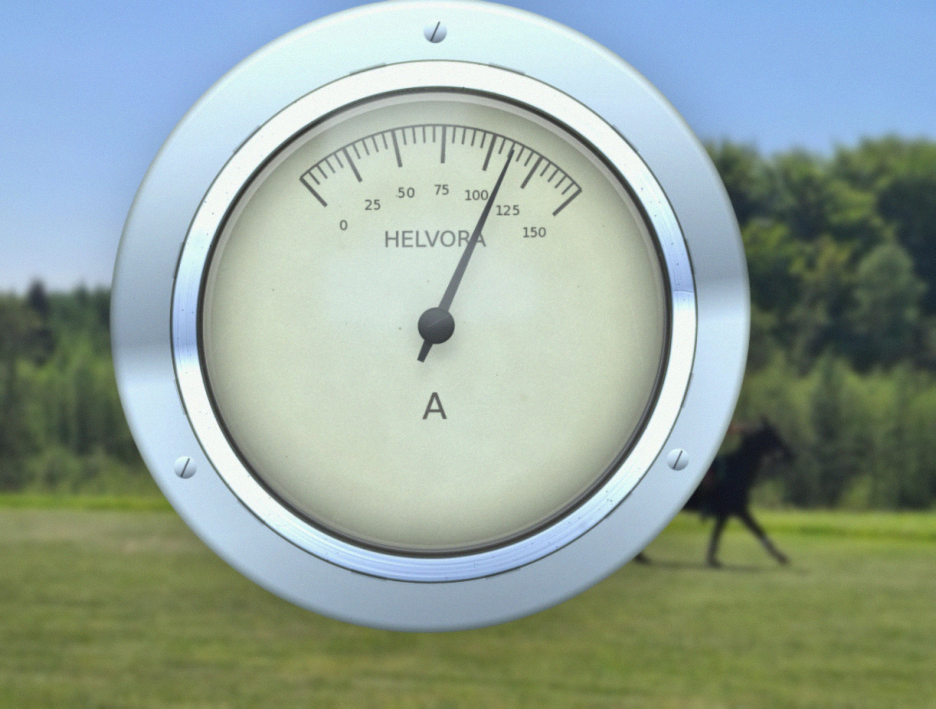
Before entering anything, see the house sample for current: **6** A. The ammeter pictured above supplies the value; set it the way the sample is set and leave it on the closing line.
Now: **110** A
